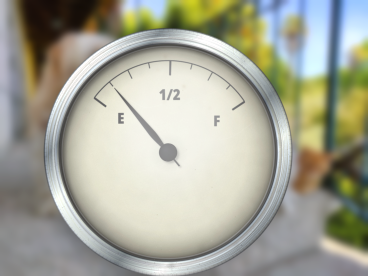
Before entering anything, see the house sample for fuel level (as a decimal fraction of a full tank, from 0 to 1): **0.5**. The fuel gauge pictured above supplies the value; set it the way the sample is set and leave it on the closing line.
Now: **0.125**
